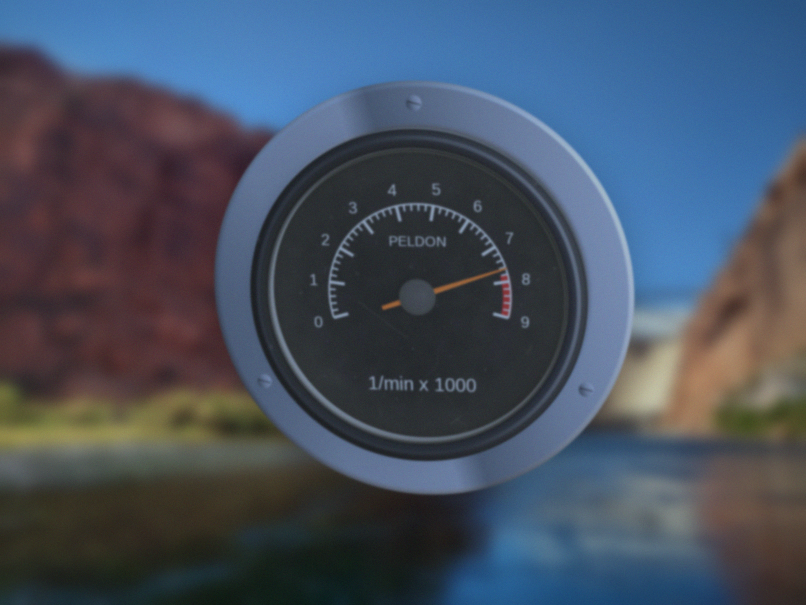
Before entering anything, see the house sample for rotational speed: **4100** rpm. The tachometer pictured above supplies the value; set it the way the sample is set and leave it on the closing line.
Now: **7600** rpm
